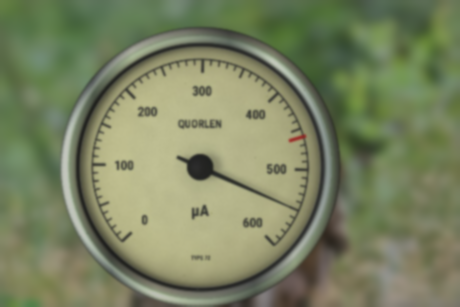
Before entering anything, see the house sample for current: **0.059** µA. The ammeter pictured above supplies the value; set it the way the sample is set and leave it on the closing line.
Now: **550** µA
